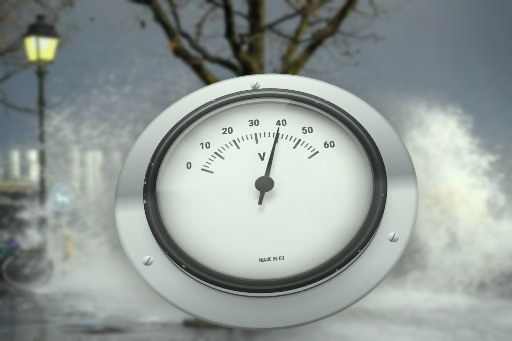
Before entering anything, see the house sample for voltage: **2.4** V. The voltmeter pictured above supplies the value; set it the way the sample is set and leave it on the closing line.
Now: **40** V
